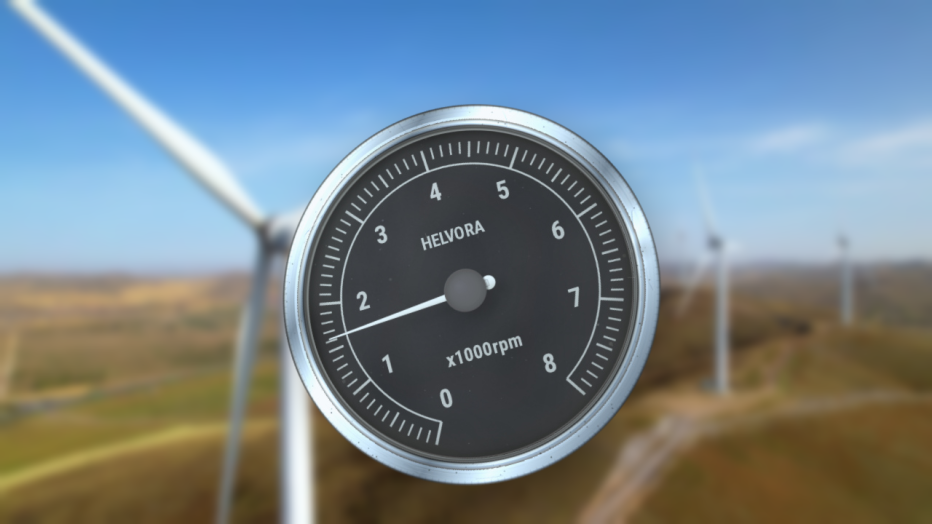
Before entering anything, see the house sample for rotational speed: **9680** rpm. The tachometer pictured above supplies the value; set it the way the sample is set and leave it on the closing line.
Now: **1600** rpm
